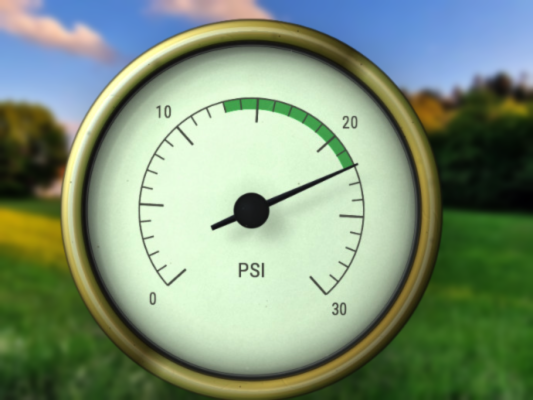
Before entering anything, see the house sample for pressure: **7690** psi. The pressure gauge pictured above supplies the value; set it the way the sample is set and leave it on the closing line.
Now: **22** psi
